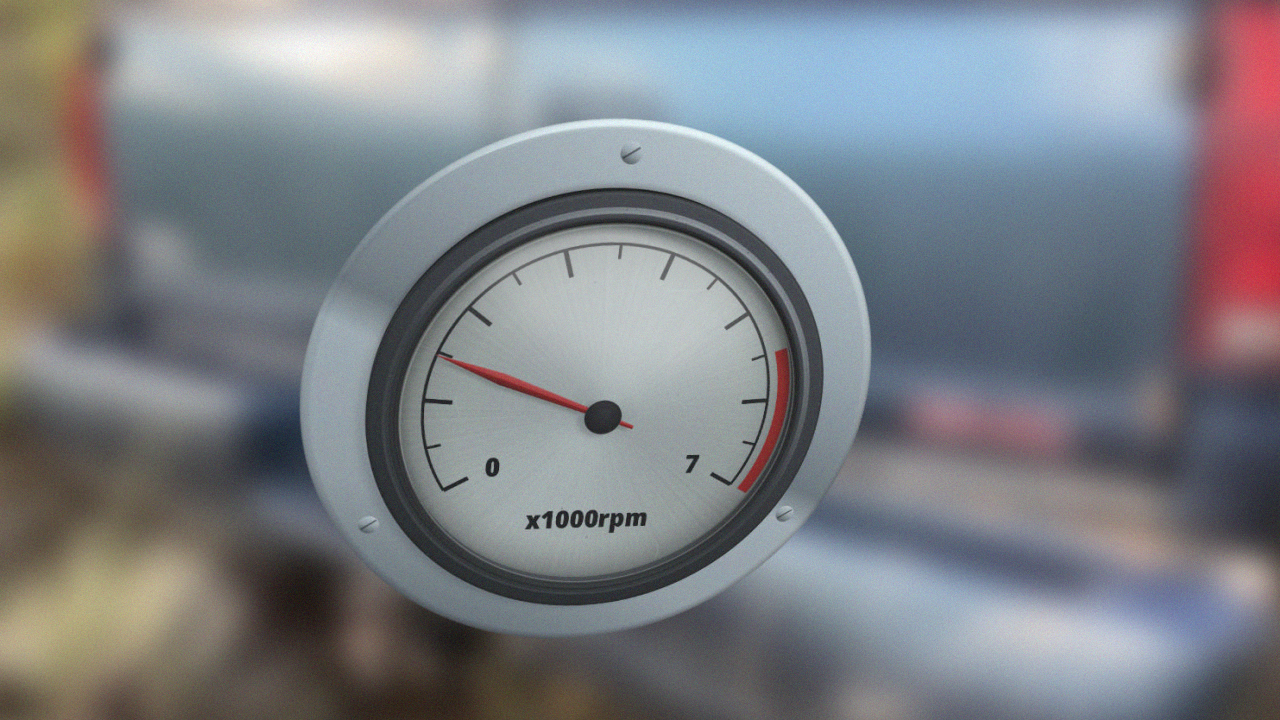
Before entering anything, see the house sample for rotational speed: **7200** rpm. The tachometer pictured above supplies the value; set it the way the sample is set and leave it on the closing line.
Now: **1500** rpm
